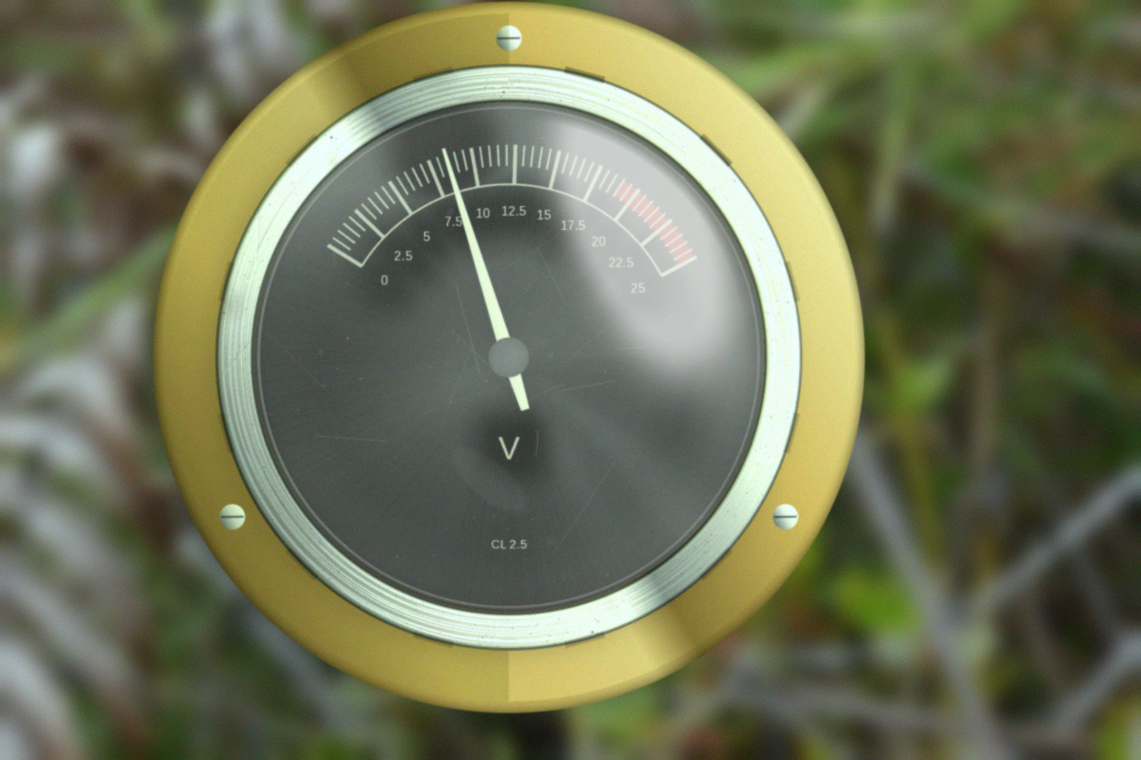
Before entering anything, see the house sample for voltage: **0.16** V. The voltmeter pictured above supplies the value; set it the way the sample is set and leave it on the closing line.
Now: **8.5** V
